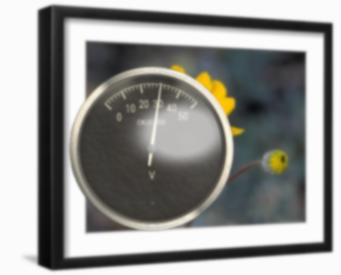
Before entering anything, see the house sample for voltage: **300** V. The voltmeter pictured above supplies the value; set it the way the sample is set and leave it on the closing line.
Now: **30** V
